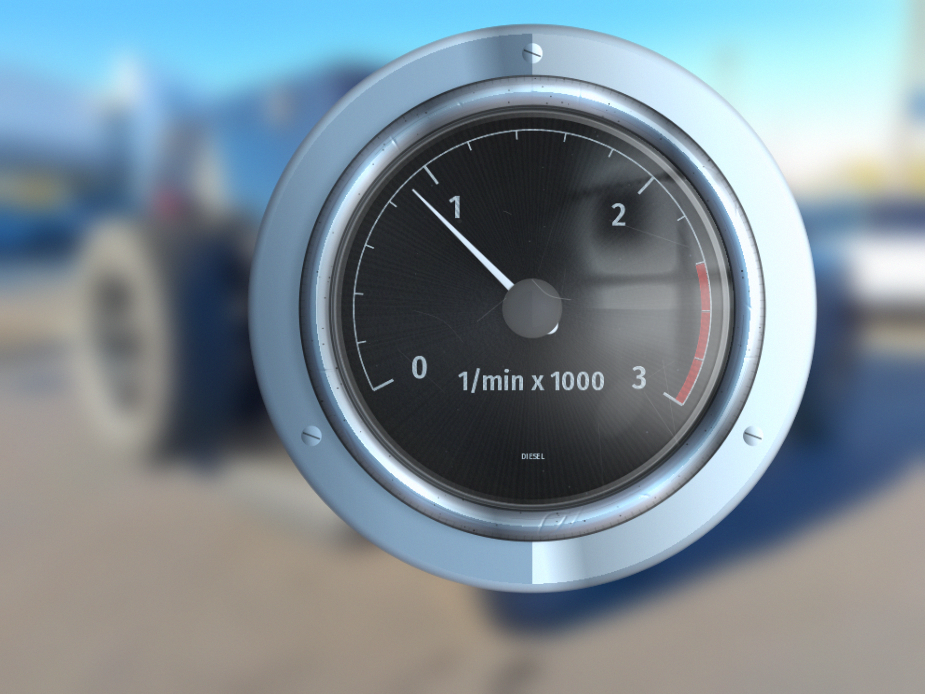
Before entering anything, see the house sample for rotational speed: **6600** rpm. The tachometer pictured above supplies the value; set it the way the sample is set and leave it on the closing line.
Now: **900** rpm
